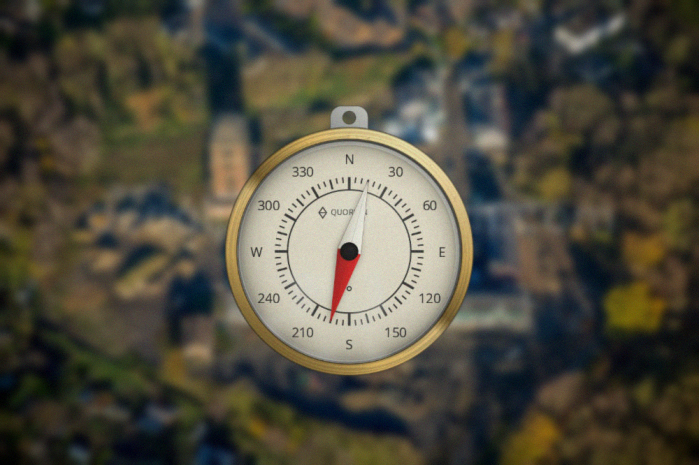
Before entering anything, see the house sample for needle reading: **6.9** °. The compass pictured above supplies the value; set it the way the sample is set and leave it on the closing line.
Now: **195** °
